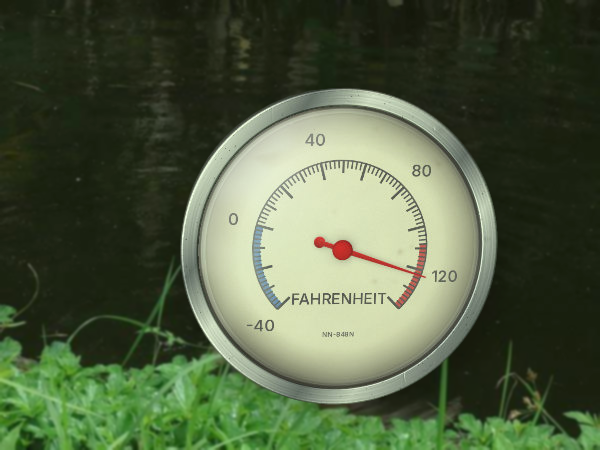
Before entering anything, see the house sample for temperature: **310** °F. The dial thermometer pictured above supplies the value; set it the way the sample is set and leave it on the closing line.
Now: **122** °F
